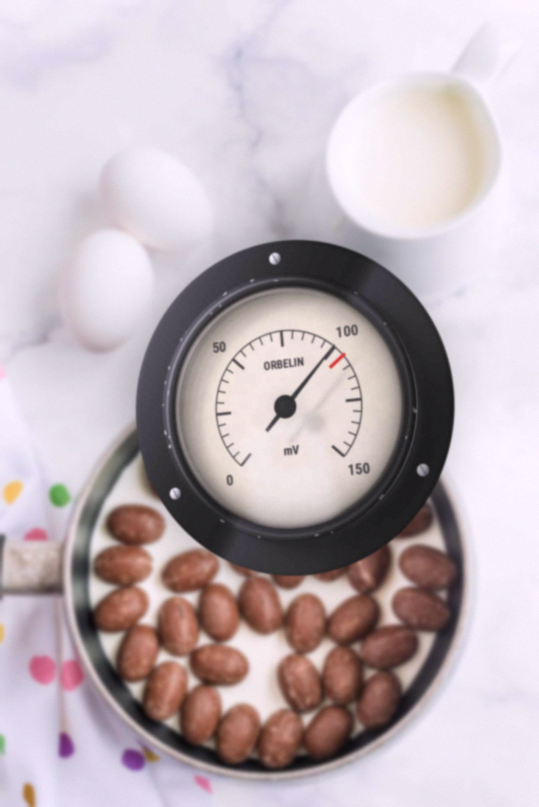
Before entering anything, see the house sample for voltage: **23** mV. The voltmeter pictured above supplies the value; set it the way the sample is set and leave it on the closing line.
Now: **100** mV
